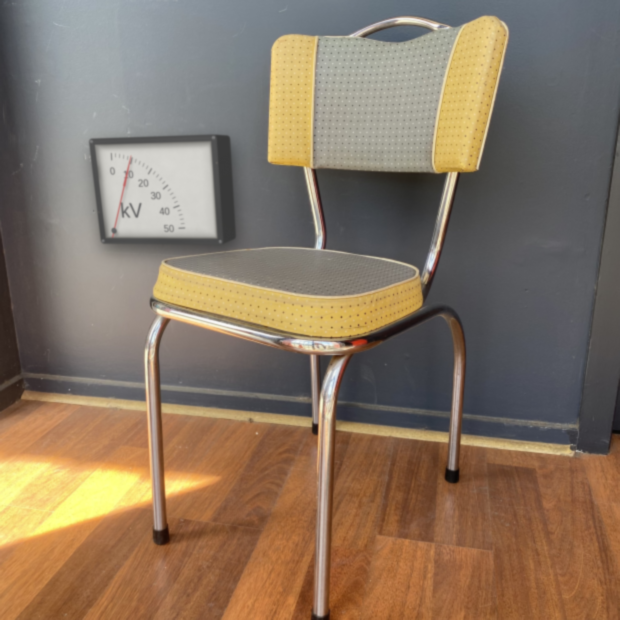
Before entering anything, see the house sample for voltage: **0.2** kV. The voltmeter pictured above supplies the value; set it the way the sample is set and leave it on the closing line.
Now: **10** kV
